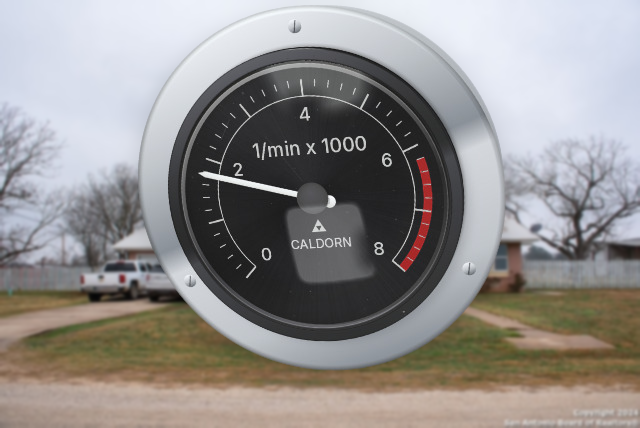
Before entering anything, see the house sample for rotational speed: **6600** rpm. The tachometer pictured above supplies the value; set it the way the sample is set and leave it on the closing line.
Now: **1800** rpm
